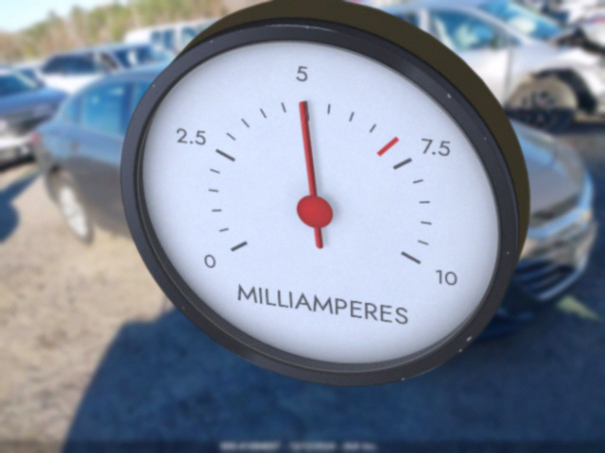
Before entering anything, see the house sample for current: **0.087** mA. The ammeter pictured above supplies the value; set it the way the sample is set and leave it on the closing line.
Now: **5** mA
